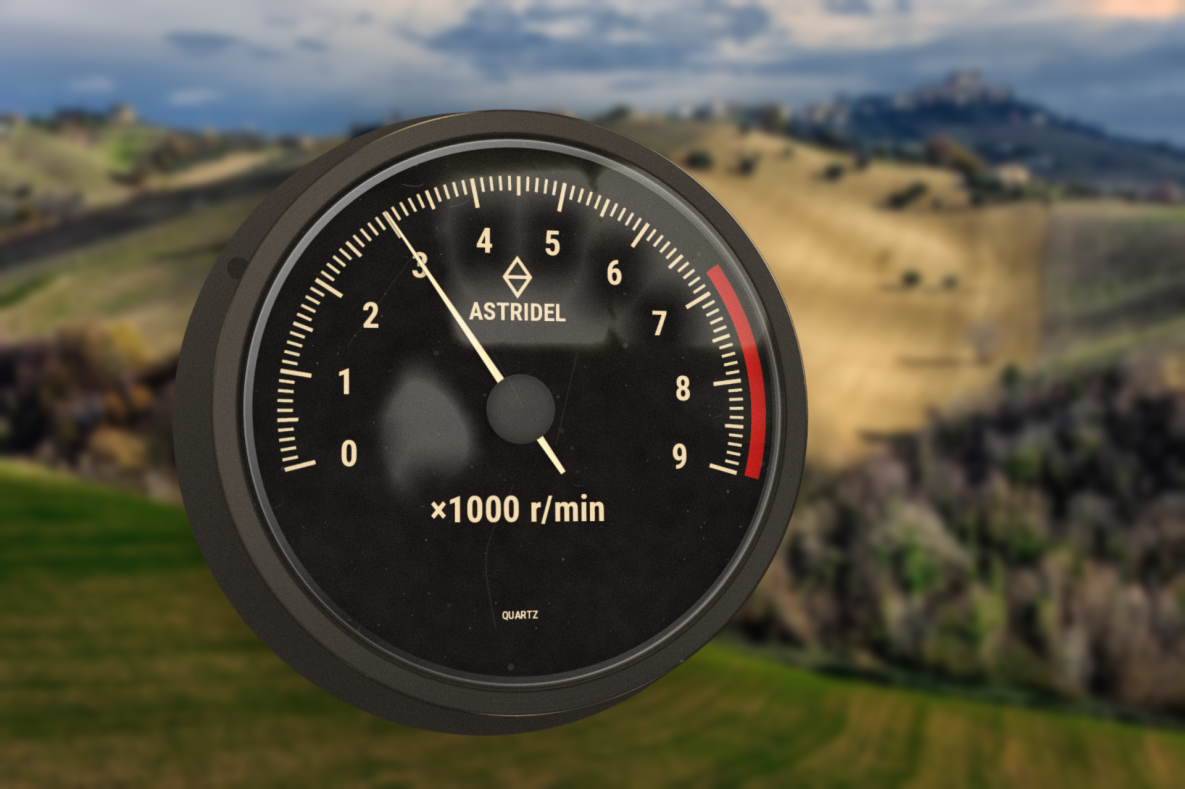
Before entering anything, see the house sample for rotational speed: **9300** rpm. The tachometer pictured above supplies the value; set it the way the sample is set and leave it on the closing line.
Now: **3000** rpm
